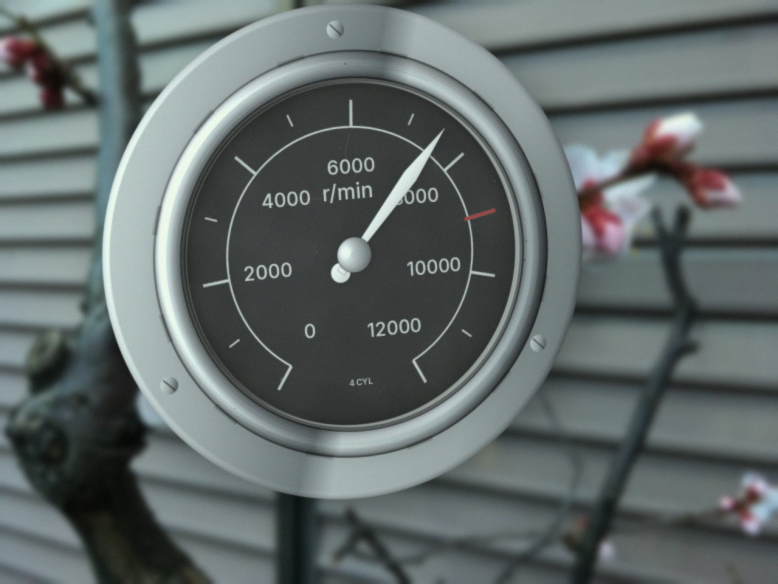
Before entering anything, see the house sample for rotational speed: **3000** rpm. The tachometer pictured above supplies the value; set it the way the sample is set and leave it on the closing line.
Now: **7500** rpm
